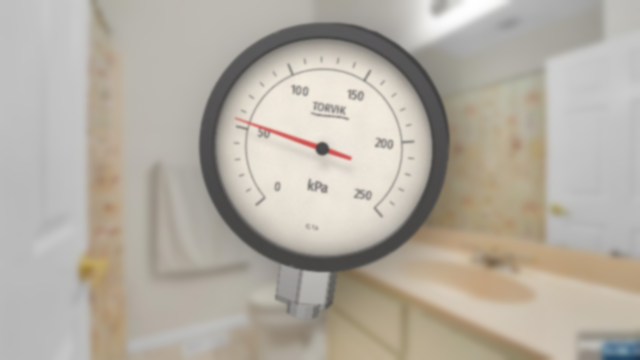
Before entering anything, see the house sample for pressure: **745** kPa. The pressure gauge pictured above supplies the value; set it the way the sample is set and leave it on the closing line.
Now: **55** kPa
